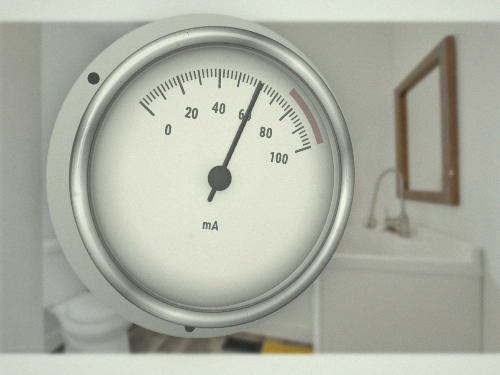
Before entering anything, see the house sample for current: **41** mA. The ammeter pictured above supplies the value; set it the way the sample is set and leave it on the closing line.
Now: **60** mA
